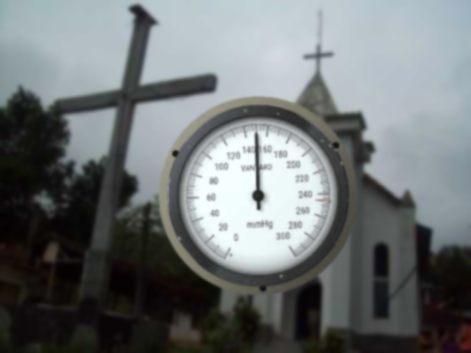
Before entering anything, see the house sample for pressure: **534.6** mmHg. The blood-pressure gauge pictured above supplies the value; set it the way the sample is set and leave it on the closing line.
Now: **150** mmHg
